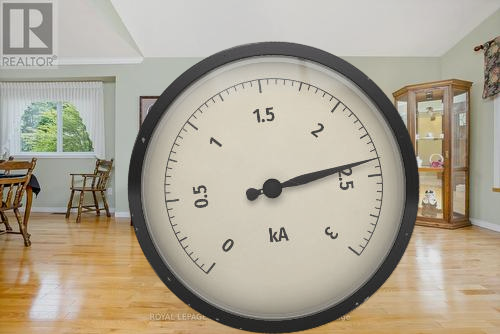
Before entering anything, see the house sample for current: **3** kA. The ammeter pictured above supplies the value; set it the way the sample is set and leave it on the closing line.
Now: **2.4** kA
